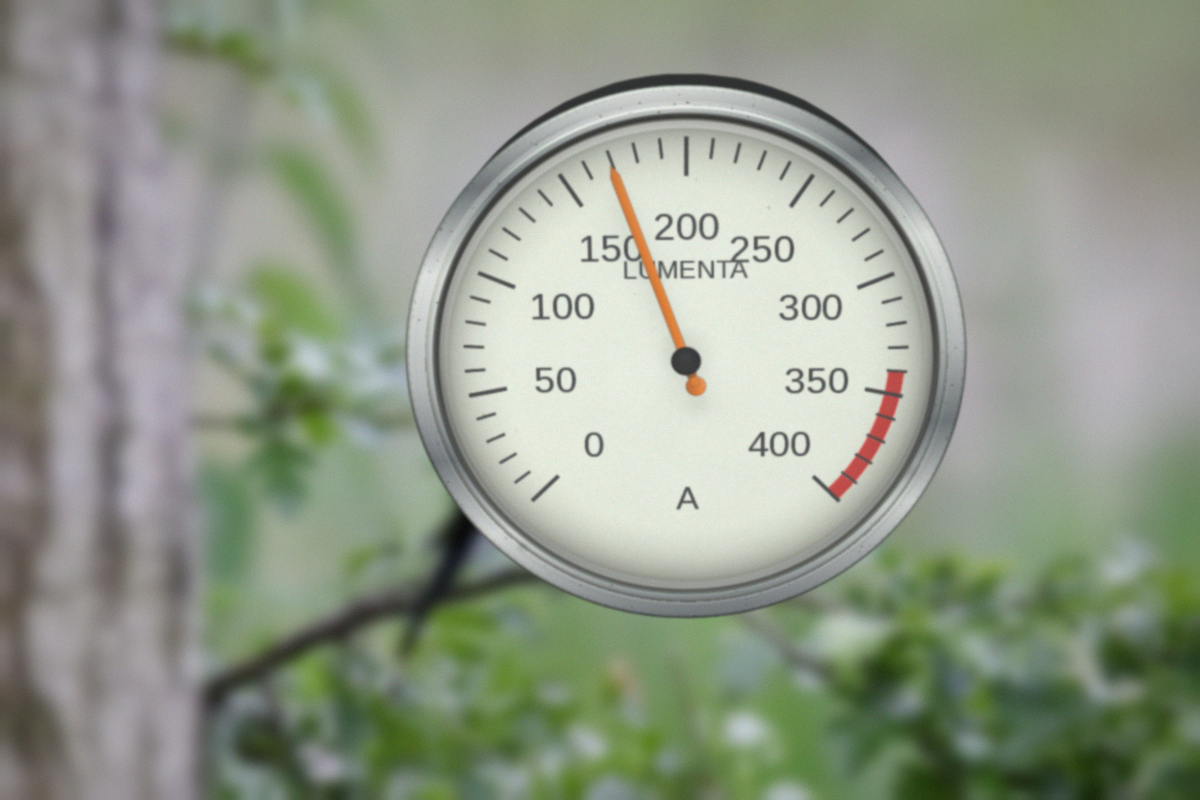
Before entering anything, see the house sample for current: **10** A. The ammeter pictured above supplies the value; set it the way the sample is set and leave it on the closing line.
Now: **170** A
